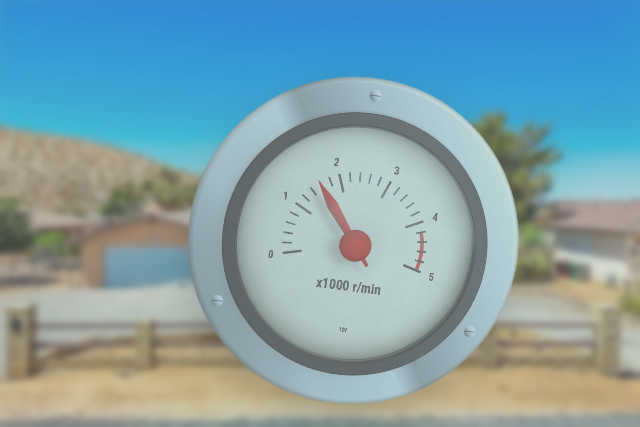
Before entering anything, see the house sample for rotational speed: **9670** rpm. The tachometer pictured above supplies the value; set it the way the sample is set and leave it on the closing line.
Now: **1600** rpm
